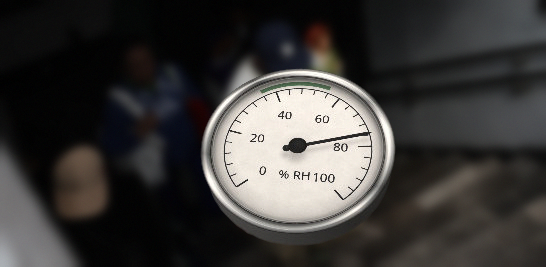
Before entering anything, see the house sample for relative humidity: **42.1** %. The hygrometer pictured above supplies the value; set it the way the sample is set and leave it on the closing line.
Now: **76** %
